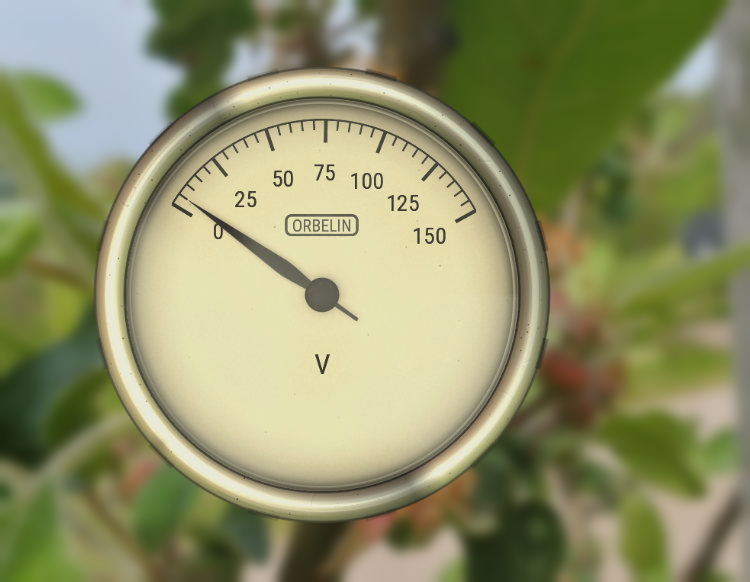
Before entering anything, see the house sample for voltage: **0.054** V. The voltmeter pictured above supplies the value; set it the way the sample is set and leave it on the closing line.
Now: **5** V
